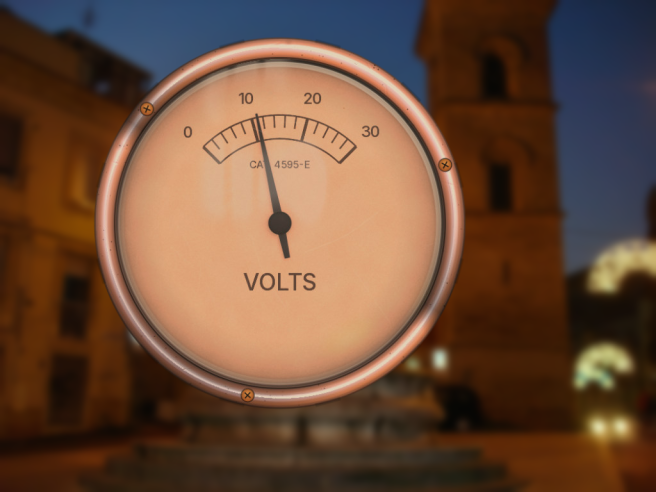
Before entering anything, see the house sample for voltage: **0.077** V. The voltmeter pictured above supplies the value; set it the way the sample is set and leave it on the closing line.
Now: **11** V
